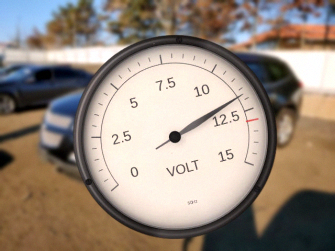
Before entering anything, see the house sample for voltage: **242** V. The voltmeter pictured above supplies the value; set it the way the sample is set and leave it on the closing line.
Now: **11.75** V
